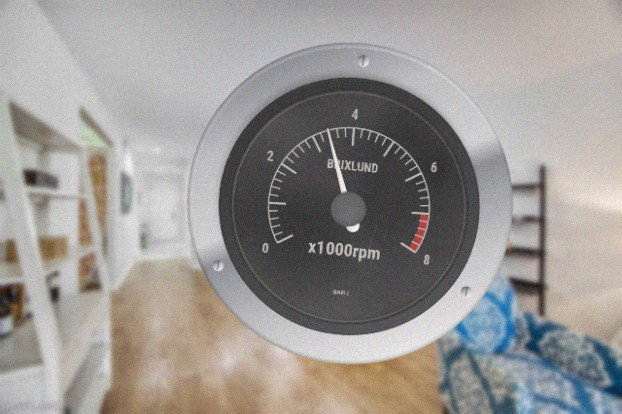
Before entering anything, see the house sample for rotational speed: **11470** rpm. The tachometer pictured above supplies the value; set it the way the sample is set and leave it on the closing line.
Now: **3400** rpm
